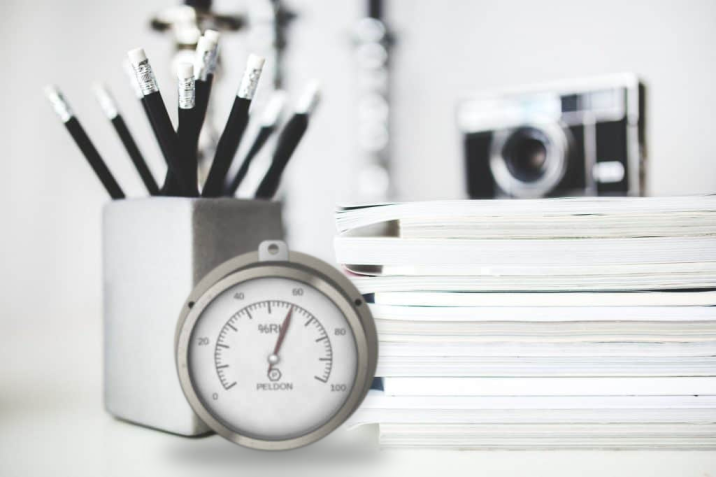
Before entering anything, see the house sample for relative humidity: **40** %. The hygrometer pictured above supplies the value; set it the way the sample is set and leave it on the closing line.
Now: **60** %
